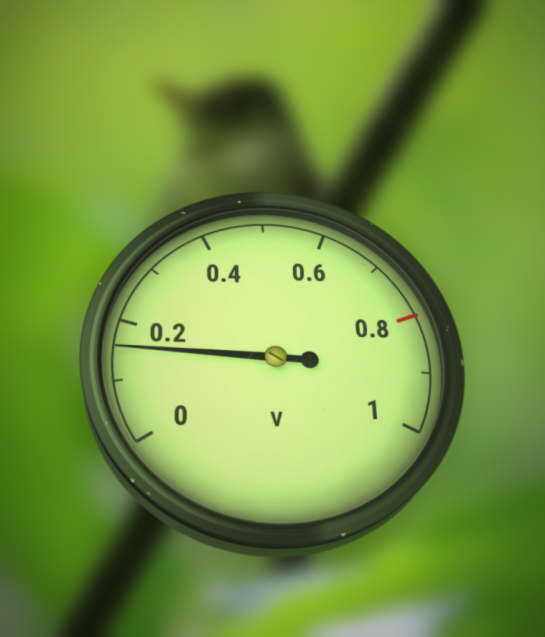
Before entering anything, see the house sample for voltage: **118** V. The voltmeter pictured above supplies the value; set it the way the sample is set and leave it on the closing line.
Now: **0.15** V
